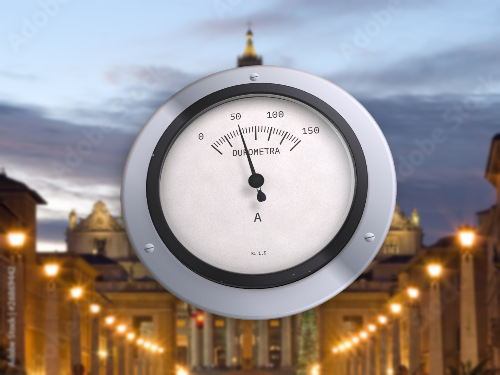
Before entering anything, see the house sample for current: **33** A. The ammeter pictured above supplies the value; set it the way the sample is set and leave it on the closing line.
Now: **50** A
